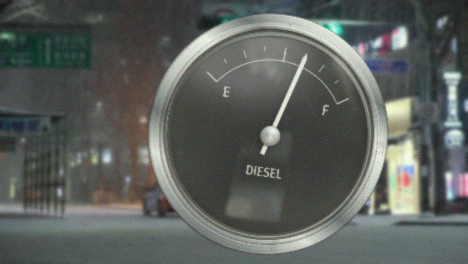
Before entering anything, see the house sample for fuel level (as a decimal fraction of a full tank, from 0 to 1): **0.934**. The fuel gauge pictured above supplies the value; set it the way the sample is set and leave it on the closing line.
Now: **0.625**
